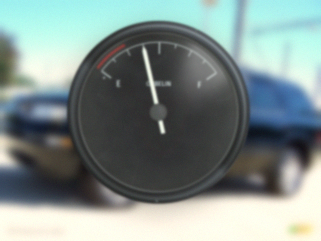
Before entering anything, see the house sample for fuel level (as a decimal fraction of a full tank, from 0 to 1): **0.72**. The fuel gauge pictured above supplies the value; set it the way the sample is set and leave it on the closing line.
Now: **0.375**
